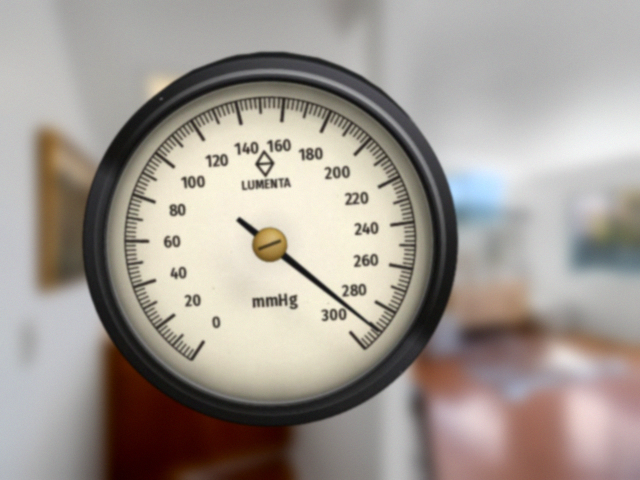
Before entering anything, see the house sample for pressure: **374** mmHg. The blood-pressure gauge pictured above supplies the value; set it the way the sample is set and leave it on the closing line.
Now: **290** mmHg
